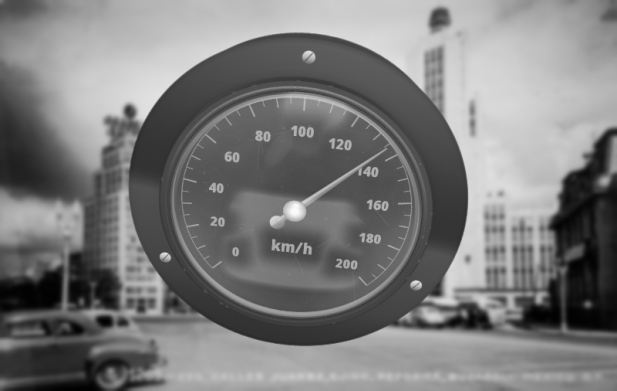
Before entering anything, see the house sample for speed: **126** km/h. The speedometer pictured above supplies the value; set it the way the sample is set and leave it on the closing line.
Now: **135** km/h
